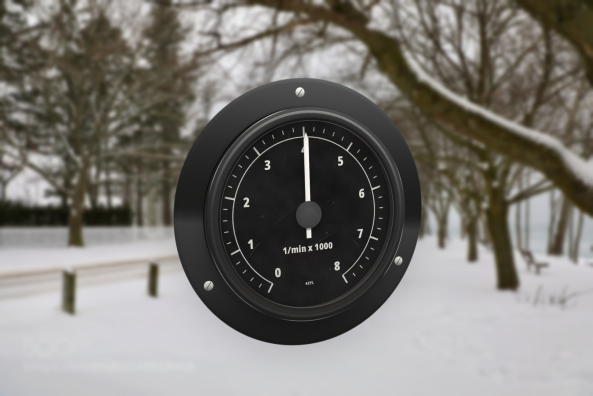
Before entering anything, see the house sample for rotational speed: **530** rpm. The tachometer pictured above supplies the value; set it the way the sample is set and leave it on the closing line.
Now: **4000** rpm
